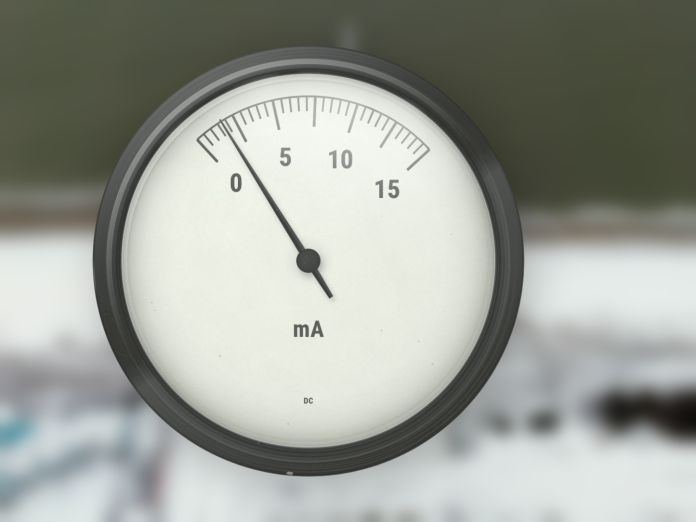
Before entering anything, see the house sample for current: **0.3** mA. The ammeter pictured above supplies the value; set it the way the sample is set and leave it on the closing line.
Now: **1.75** mA
